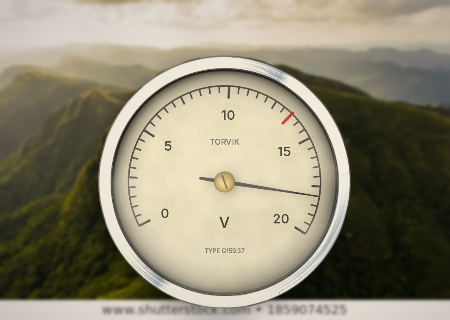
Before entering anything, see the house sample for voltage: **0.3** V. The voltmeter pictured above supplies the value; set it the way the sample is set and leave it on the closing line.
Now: **18** V
